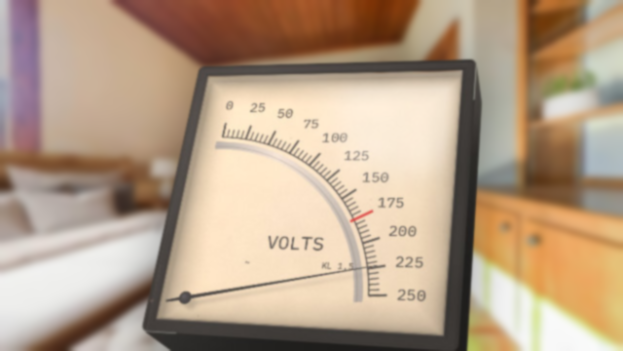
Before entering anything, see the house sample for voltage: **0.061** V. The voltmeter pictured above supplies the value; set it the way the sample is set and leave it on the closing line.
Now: **225** V
